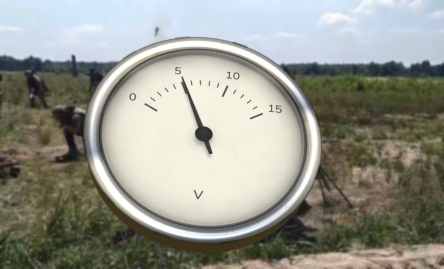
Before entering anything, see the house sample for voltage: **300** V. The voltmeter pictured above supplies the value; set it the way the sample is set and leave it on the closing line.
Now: **5** V
